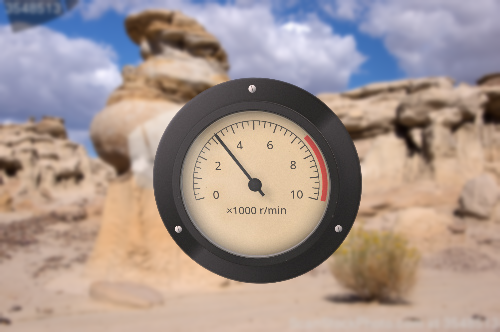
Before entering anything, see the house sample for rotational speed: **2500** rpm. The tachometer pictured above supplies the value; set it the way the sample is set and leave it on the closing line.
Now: **3250** rpm
